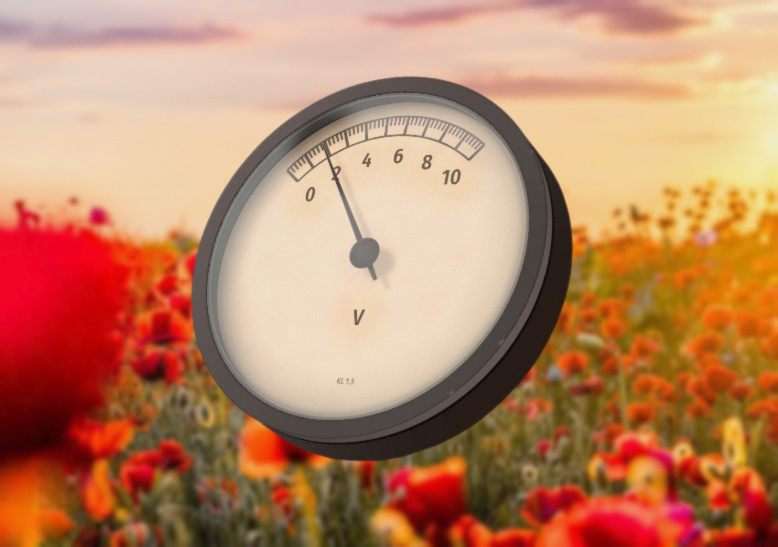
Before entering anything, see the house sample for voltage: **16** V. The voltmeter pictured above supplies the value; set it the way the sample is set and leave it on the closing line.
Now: **2** V
